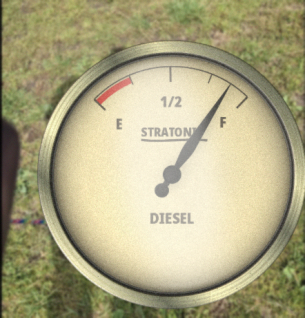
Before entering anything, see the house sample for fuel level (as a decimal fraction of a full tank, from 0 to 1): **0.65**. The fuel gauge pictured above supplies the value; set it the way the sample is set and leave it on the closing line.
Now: **0.875**
